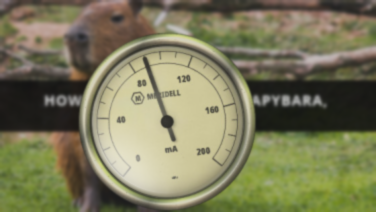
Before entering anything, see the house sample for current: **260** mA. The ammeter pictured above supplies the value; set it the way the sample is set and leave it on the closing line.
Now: **90** mA
